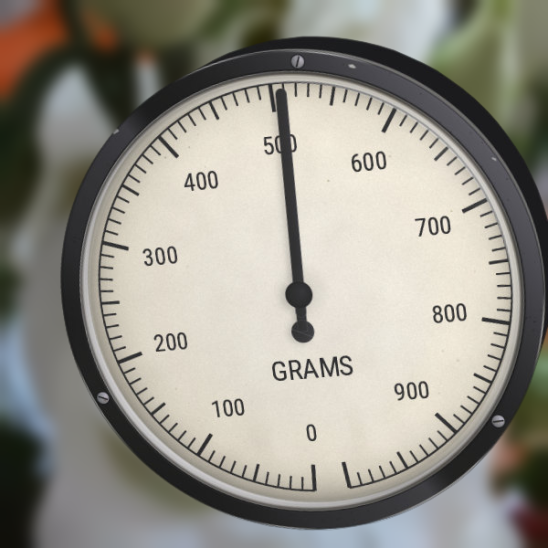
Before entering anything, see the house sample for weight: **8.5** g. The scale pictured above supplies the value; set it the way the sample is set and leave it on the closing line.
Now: **510** g
